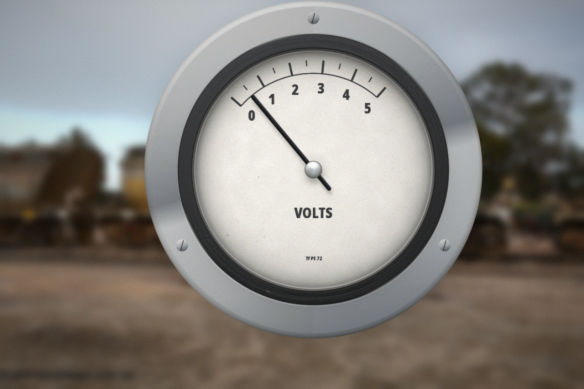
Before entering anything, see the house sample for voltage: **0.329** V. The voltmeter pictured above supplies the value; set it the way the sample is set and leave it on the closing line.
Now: **0.5** V
